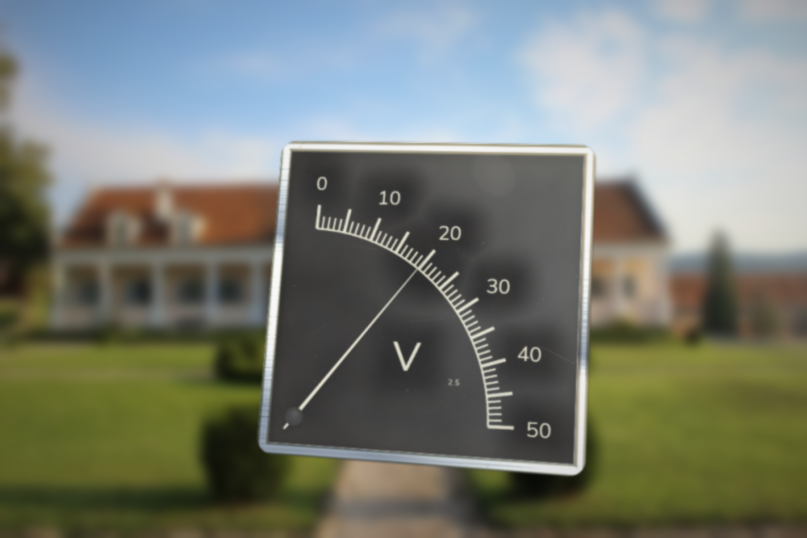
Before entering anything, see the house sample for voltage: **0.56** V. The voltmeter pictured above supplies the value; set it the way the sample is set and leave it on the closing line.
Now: **20** V
